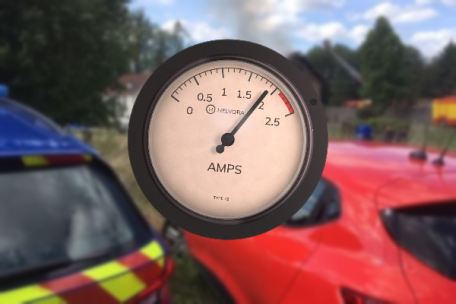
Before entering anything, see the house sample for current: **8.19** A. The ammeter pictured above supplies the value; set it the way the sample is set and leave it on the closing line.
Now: **1.9** A
